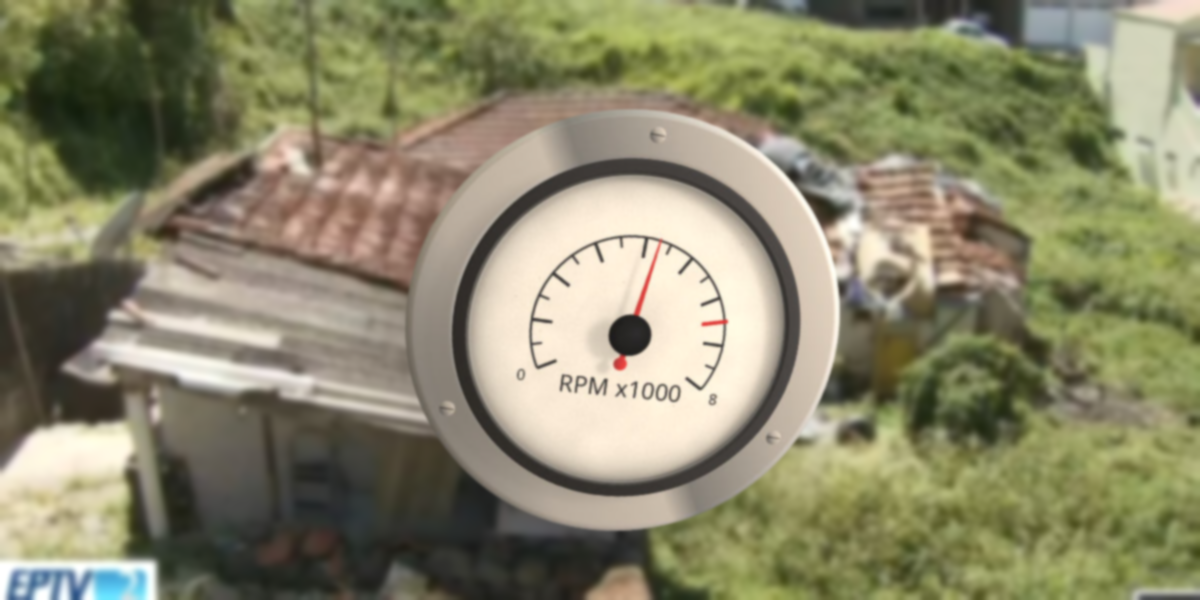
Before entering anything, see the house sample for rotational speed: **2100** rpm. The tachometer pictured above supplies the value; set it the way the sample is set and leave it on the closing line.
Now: **4250** rpm
